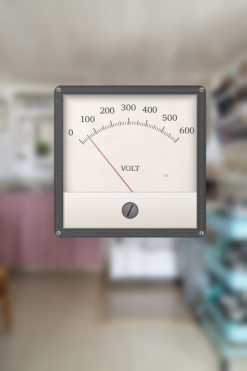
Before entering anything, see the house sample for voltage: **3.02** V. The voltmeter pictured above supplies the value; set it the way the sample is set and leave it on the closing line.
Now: **50** V
